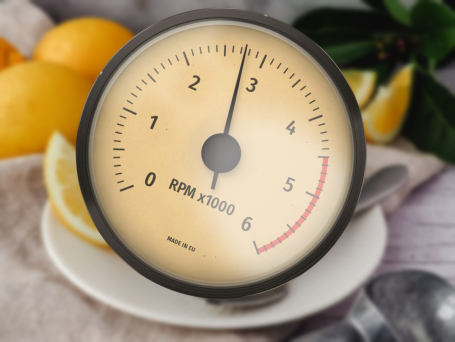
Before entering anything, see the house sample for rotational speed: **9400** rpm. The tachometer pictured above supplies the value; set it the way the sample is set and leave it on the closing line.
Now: **2750** rpm
